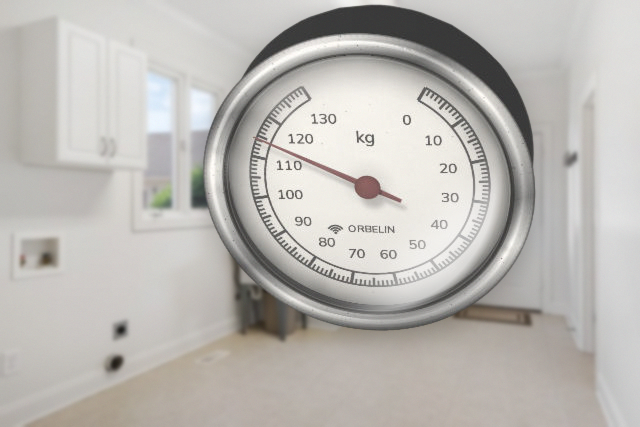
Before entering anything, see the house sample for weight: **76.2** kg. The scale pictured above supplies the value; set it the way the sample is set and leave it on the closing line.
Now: **115** kg
